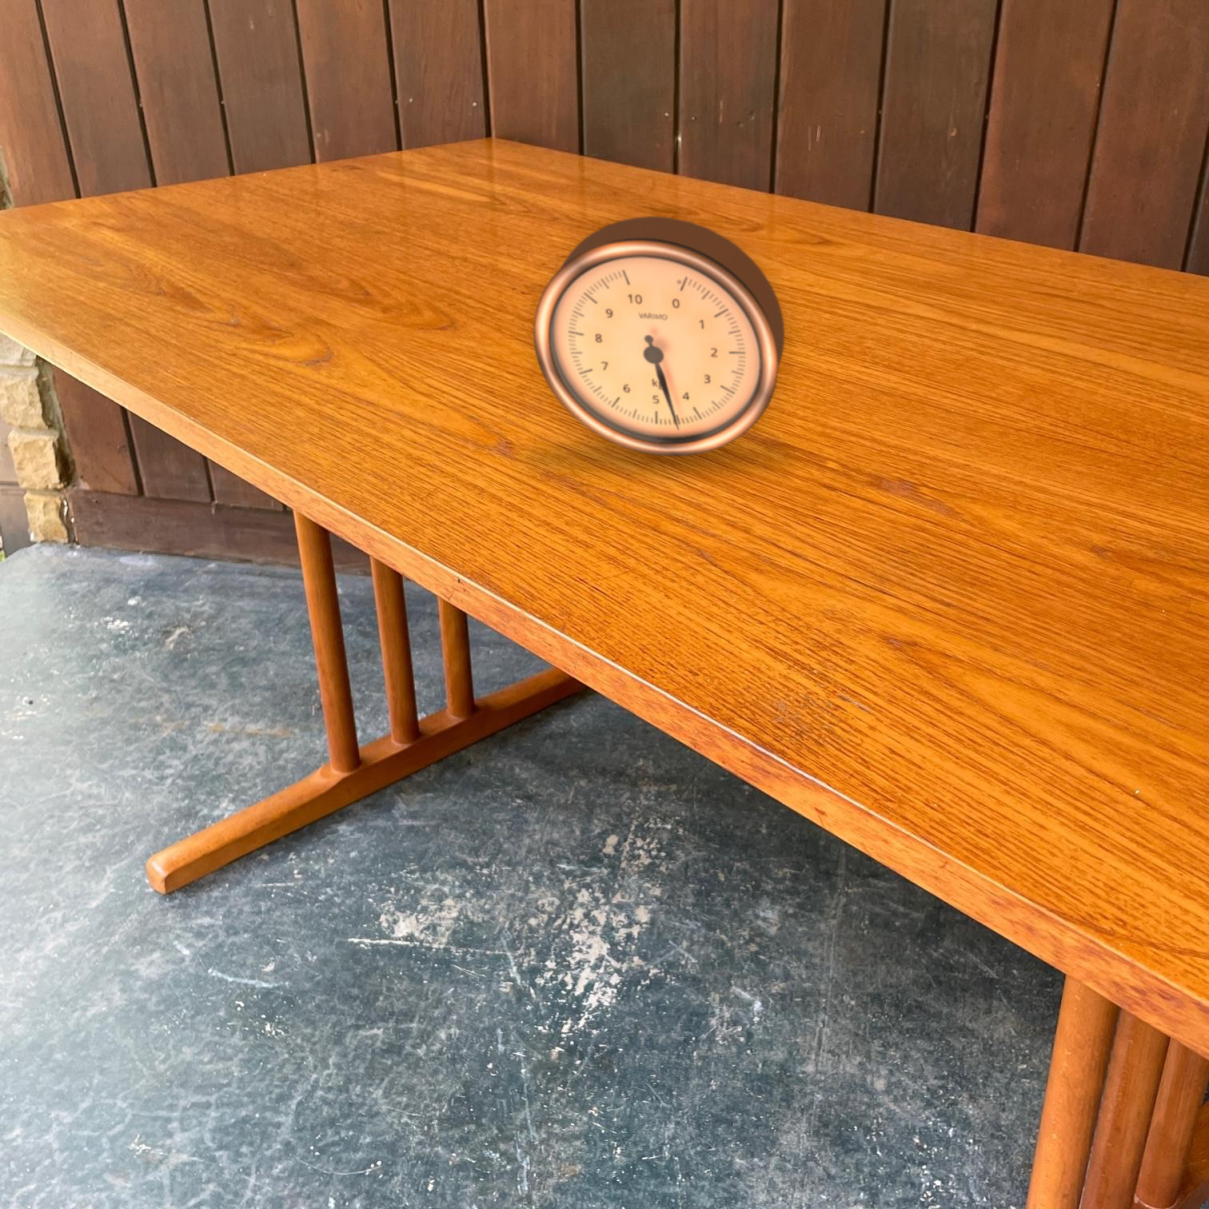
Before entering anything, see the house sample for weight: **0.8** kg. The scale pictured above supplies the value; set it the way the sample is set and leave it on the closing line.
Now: **4.5** kg
